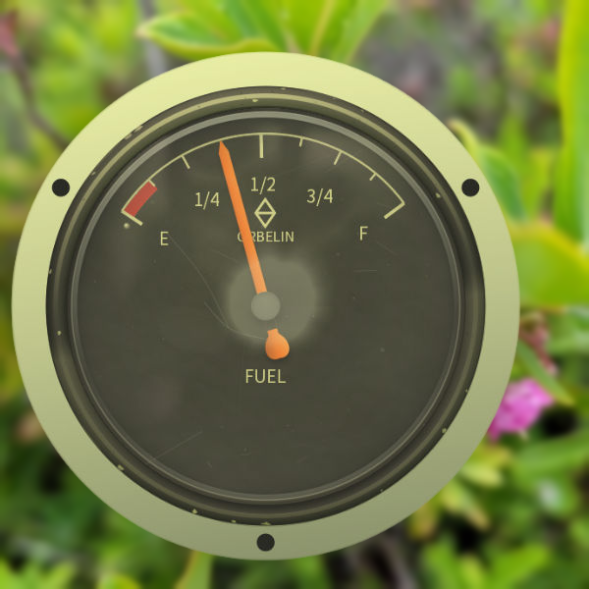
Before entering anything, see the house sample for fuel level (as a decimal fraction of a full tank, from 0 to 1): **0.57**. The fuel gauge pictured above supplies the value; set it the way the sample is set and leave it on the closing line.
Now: **0.375**
